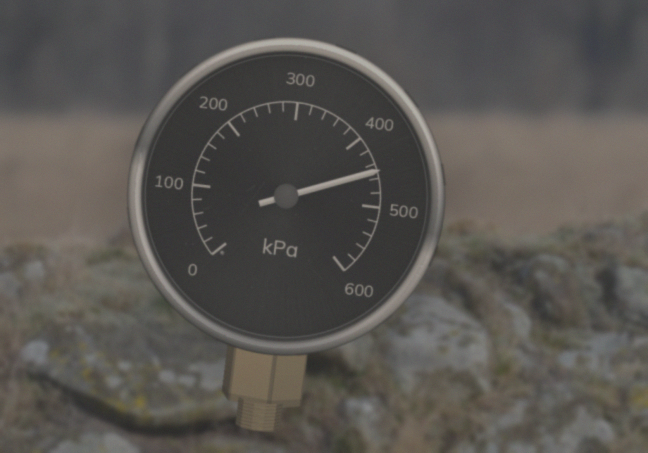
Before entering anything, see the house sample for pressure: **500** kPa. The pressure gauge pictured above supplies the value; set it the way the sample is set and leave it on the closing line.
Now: **450** kPa
